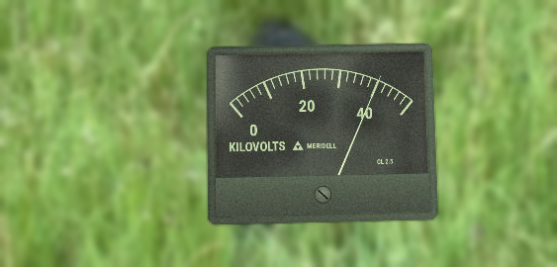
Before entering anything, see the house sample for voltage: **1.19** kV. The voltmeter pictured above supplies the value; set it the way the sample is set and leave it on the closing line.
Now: **40** kV
